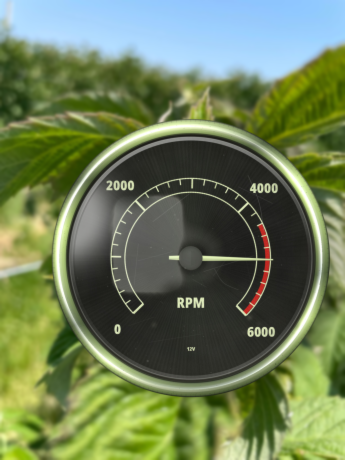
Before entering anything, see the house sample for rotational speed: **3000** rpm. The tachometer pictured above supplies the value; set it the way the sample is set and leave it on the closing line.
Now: **5000** rpm
